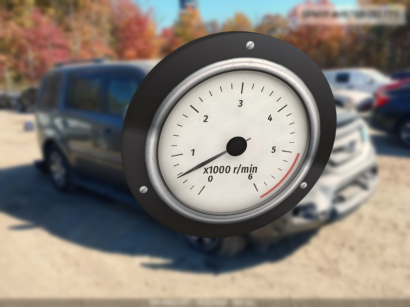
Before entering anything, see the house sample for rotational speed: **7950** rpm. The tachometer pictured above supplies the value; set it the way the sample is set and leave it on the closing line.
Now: **600** rpm
